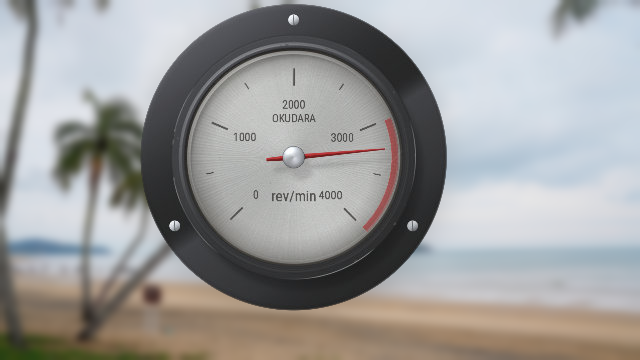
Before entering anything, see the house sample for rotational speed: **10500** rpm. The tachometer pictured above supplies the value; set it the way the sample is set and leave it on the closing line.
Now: **3250** rpm
